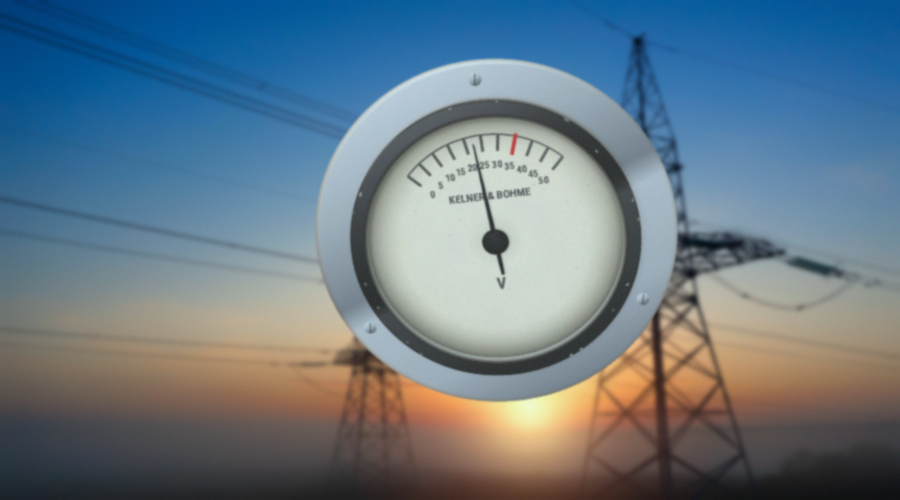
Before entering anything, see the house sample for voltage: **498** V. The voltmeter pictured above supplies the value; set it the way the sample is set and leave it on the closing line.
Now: **22.5** V
